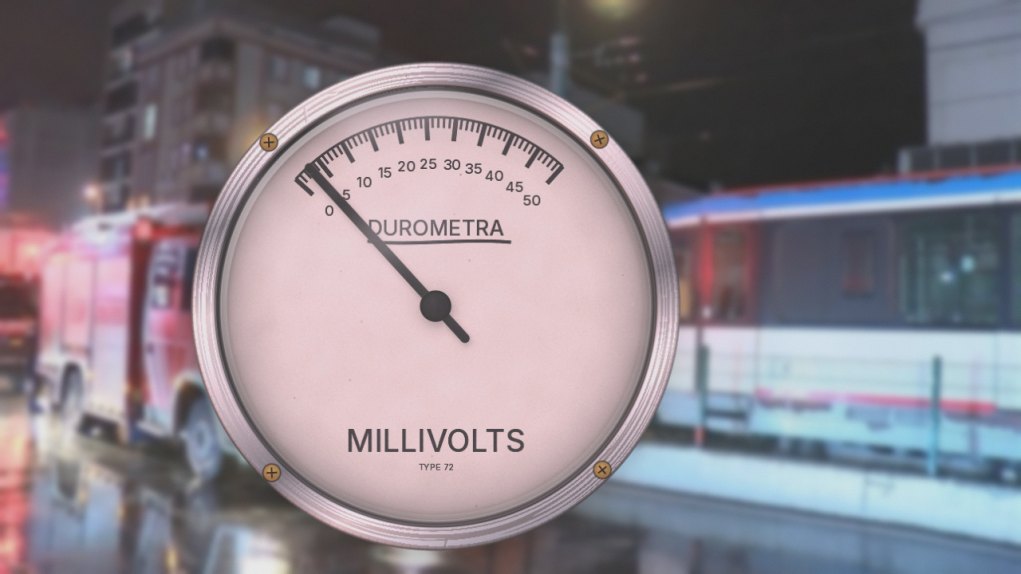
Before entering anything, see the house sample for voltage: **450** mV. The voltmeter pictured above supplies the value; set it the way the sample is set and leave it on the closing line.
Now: **3** mV
